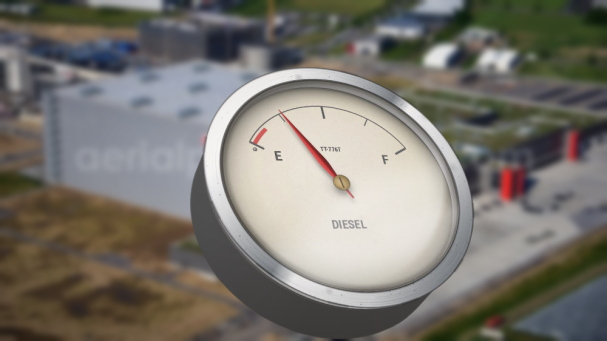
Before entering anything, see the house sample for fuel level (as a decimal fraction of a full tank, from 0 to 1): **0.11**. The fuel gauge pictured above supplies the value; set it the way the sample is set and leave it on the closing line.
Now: **0.25**
